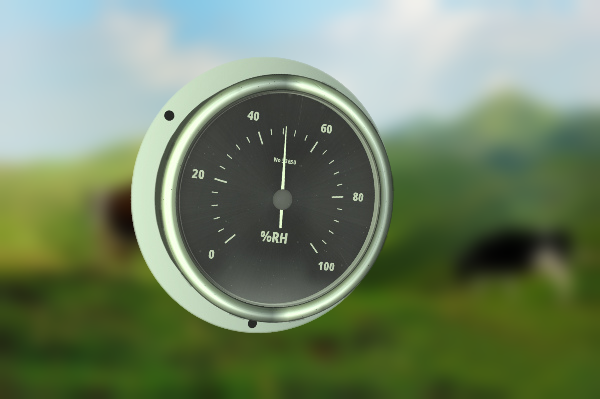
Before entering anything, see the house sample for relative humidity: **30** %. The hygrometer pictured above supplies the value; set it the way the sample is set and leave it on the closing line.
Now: **48** %
